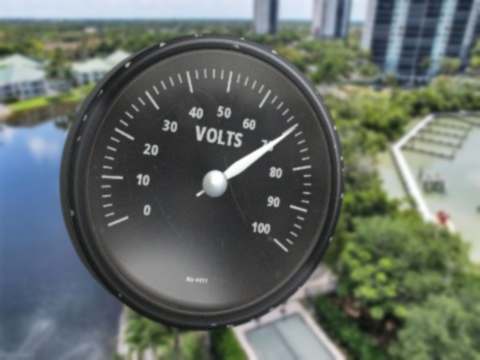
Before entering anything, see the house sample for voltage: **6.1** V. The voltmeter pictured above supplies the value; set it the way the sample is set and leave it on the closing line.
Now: **70** V
